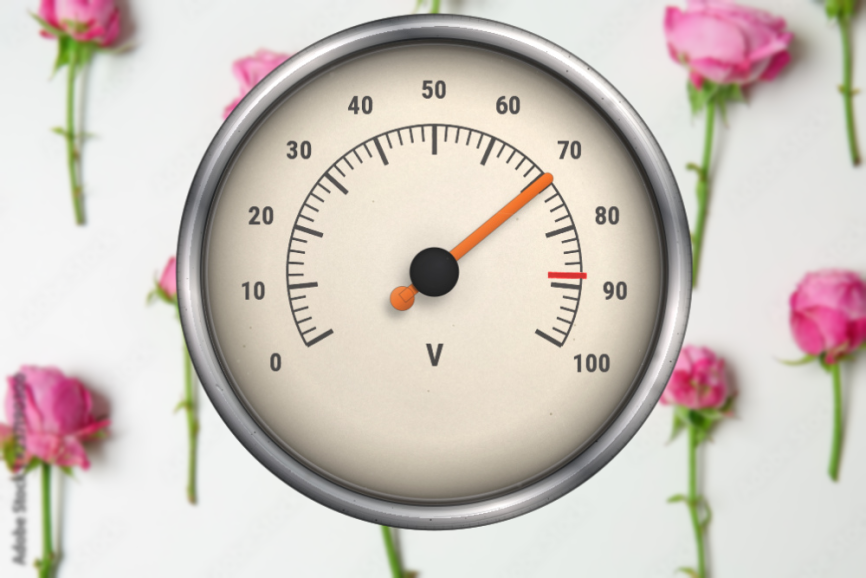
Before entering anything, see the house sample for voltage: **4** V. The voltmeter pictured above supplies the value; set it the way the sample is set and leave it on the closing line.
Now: **71** V
